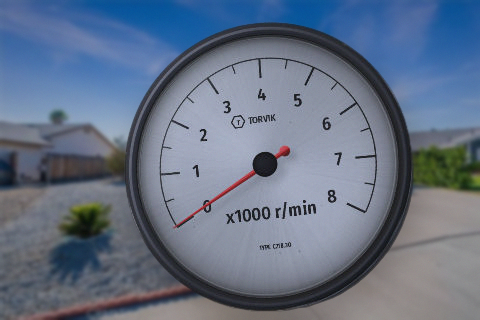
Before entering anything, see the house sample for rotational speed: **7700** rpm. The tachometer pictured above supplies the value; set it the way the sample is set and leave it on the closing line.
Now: **0** rpm
